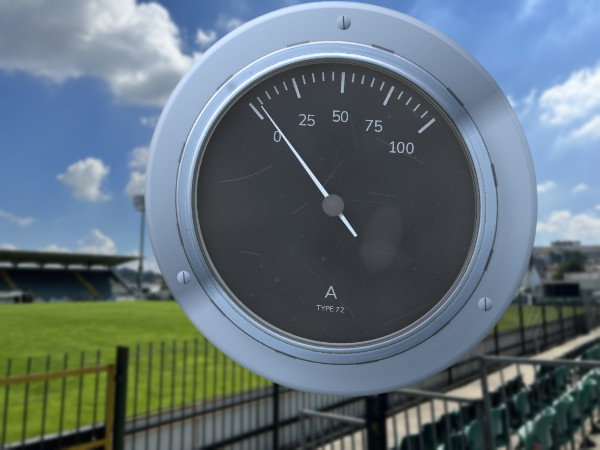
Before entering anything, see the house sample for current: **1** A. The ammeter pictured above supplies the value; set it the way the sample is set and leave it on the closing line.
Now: **5** A
